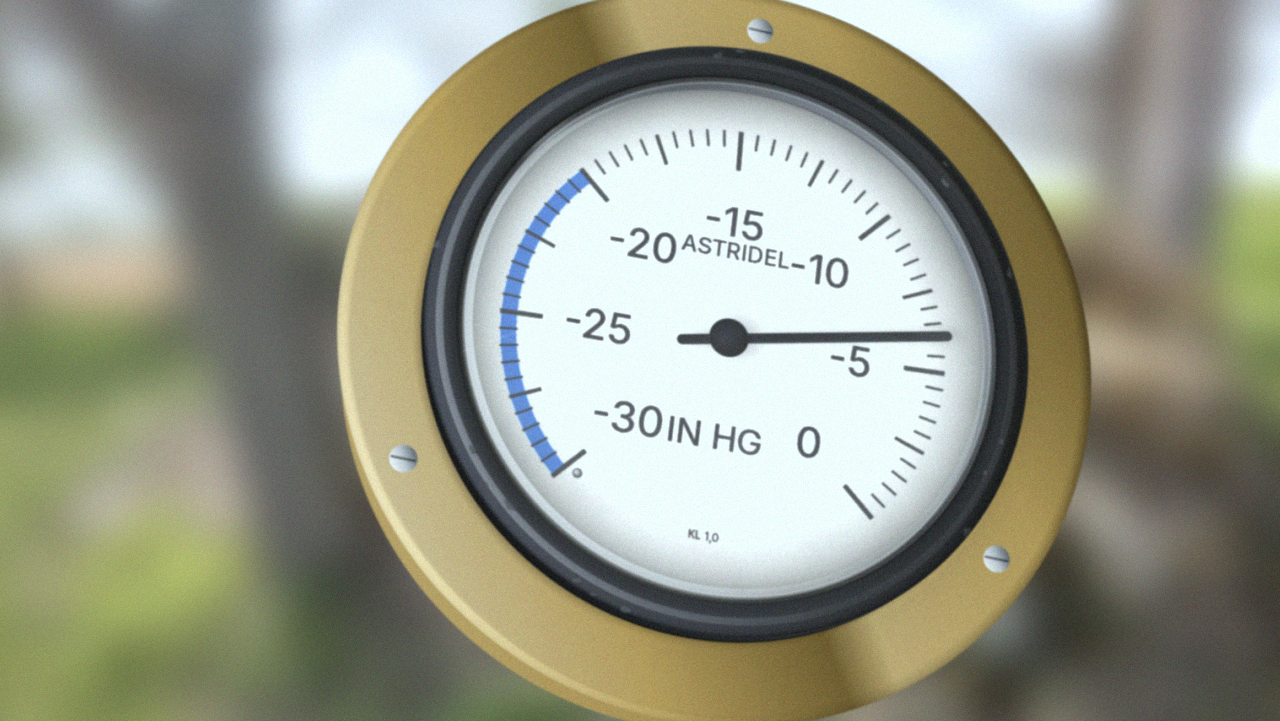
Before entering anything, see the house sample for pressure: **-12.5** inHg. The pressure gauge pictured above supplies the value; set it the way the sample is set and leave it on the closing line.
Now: **-6** inHg
